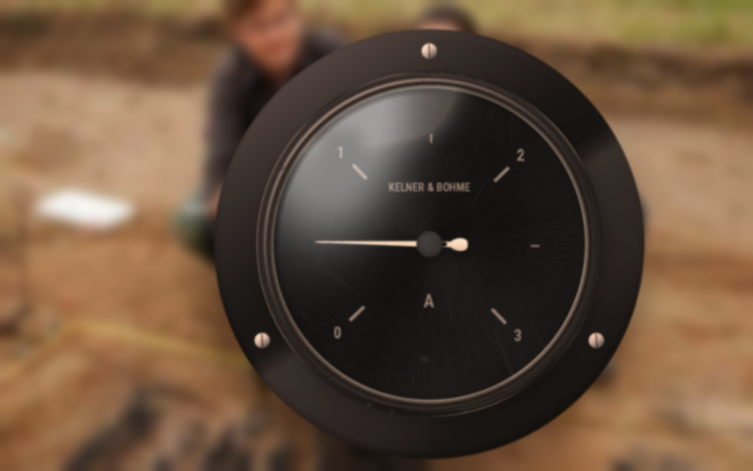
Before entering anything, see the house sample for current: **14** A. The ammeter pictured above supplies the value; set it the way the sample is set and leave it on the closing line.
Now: **0.5** A
